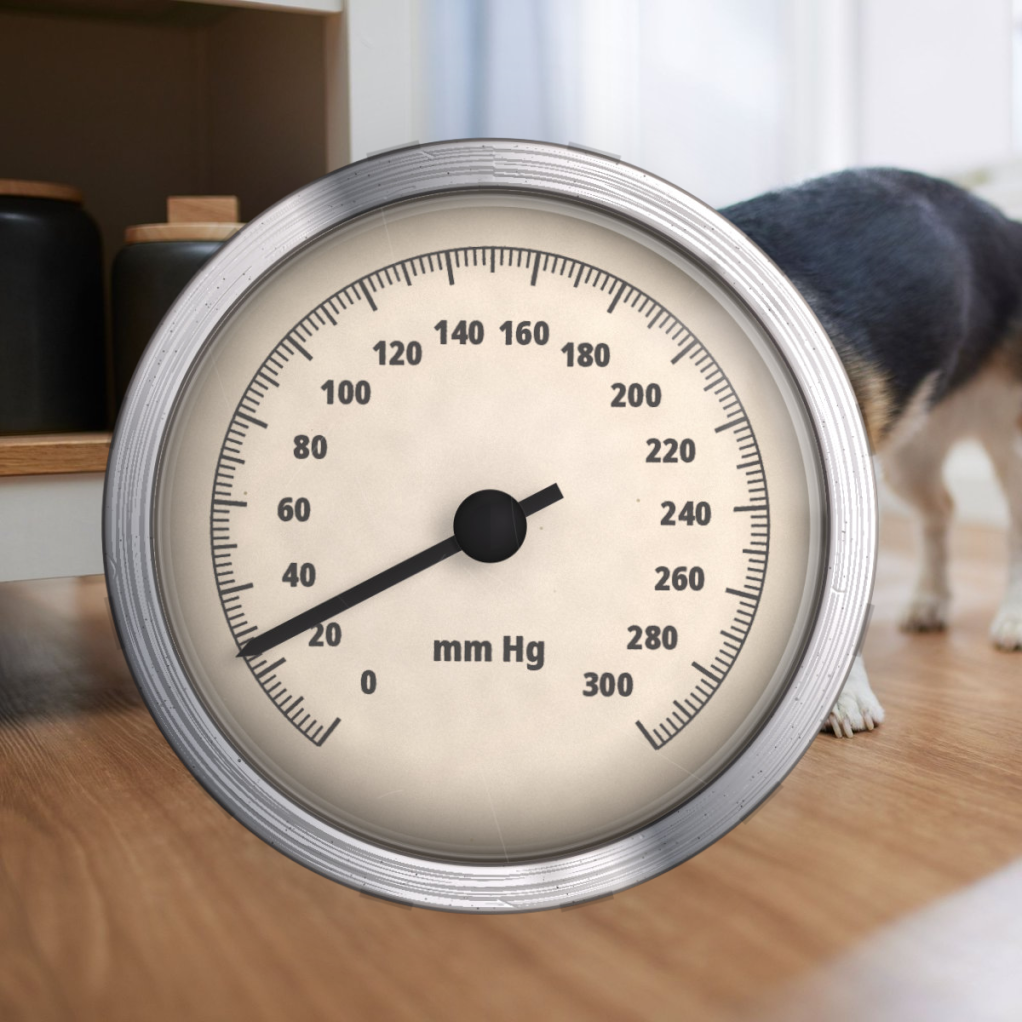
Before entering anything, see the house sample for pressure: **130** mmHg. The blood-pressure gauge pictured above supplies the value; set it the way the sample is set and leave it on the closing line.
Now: **26** mmHg
